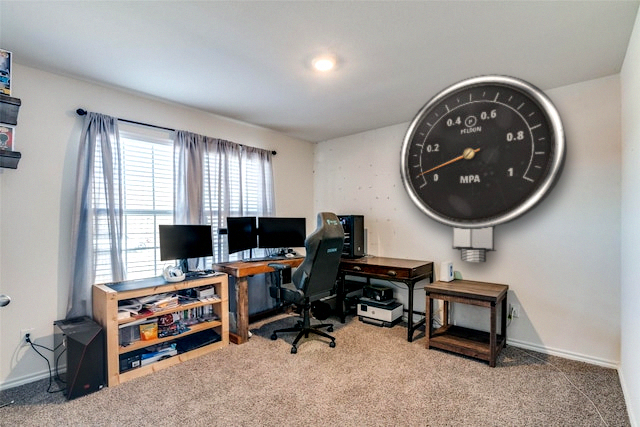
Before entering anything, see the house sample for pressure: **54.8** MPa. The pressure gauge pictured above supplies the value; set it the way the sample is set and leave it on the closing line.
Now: **0.05** MPa
